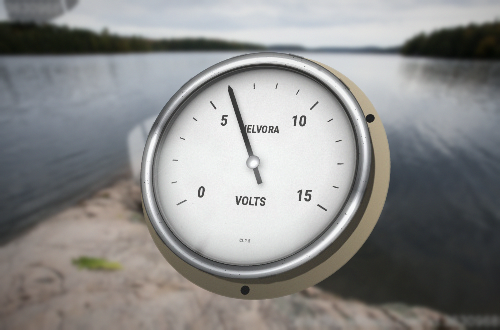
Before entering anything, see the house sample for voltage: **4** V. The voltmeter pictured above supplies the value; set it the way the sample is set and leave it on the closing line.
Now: **6** V
